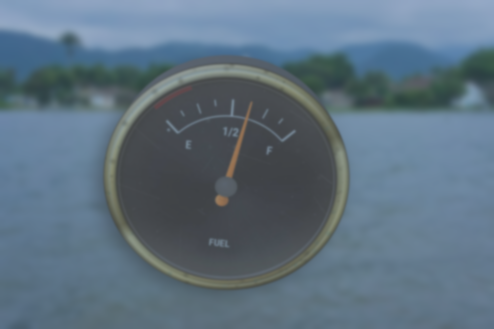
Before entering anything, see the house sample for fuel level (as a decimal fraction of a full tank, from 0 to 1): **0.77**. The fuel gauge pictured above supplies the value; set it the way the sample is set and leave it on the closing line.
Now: **0.625**
